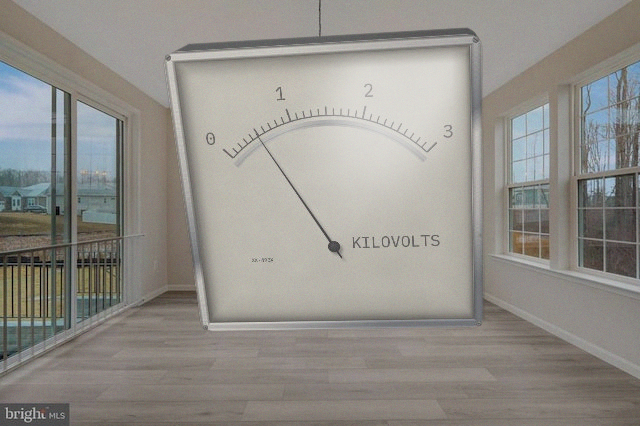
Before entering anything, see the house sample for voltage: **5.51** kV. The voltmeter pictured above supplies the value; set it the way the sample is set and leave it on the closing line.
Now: **0.5** kV
